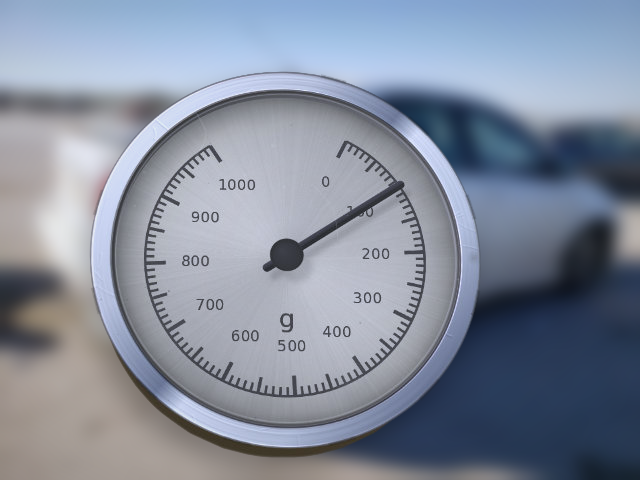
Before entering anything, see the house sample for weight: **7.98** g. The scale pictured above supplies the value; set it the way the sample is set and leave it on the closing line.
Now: **100** g
